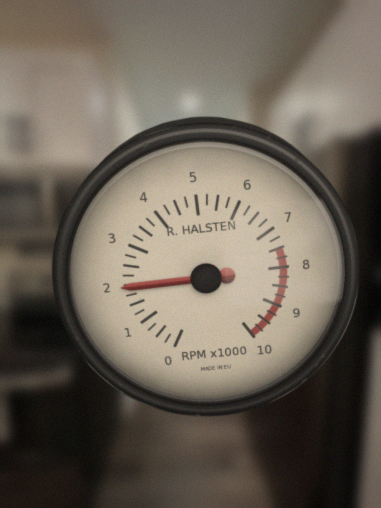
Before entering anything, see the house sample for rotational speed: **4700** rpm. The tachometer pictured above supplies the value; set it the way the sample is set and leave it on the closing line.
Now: **2000** rpm
